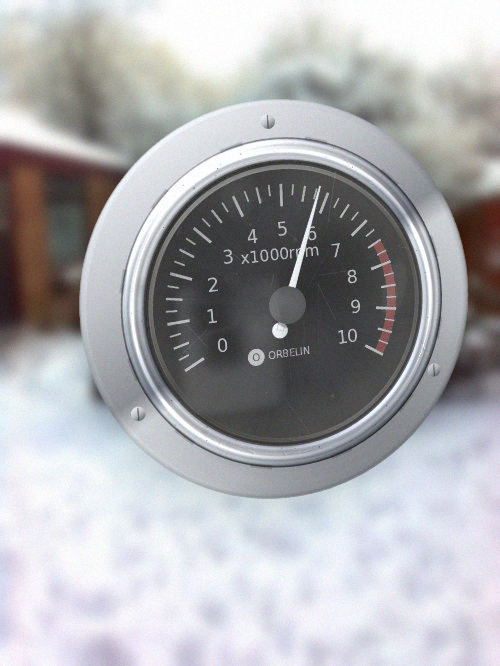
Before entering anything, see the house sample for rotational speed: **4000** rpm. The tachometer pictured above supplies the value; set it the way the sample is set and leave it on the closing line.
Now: **5750** rpm
